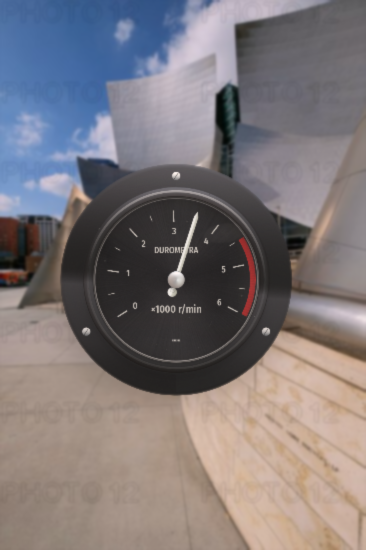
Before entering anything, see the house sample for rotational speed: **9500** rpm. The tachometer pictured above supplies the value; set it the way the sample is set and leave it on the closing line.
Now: **3500** rpm
